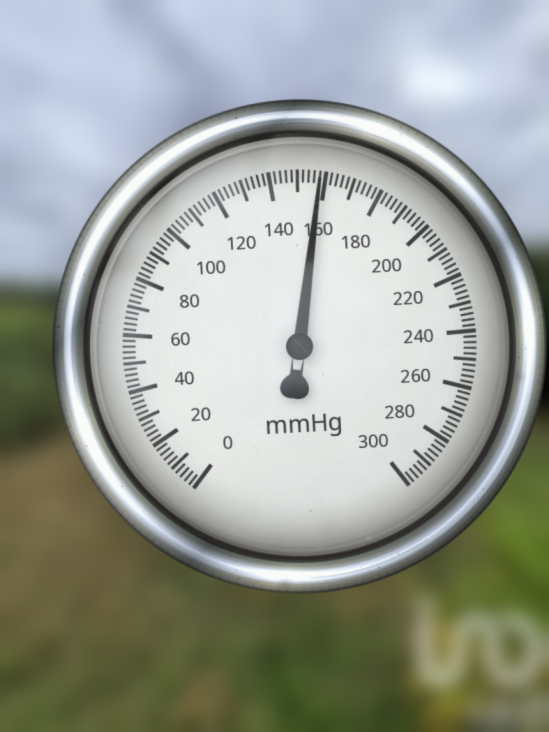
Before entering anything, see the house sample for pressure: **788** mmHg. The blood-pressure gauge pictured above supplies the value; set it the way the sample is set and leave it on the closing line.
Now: **158** mmHg
